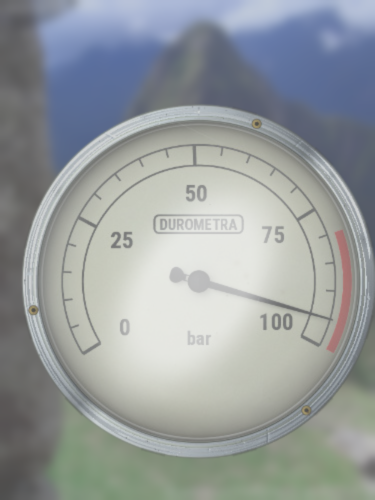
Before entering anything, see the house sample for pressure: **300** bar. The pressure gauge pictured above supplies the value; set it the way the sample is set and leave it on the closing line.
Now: **95** bar
